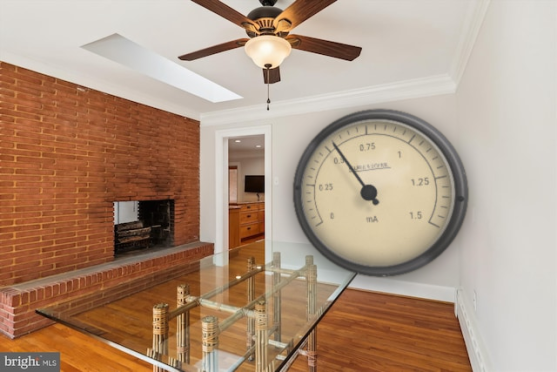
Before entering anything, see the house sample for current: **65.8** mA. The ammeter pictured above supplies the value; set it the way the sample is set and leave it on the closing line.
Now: **0.55** mA
